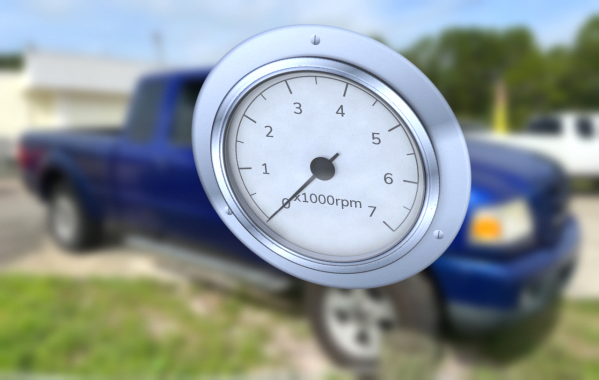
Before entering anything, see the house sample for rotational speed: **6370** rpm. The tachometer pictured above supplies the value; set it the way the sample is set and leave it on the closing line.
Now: **0** rpm
